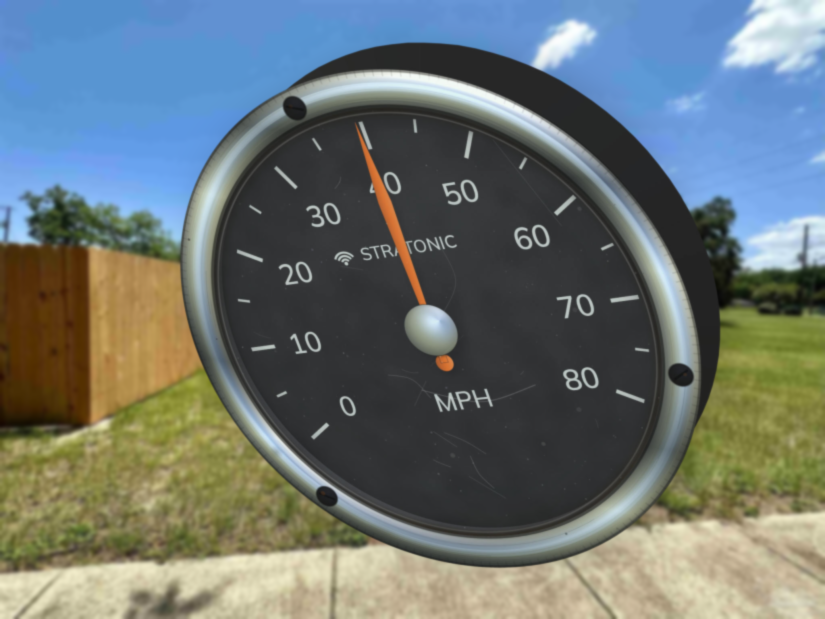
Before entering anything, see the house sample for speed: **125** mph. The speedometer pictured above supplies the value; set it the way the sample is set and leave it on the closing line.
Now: **40** mph
